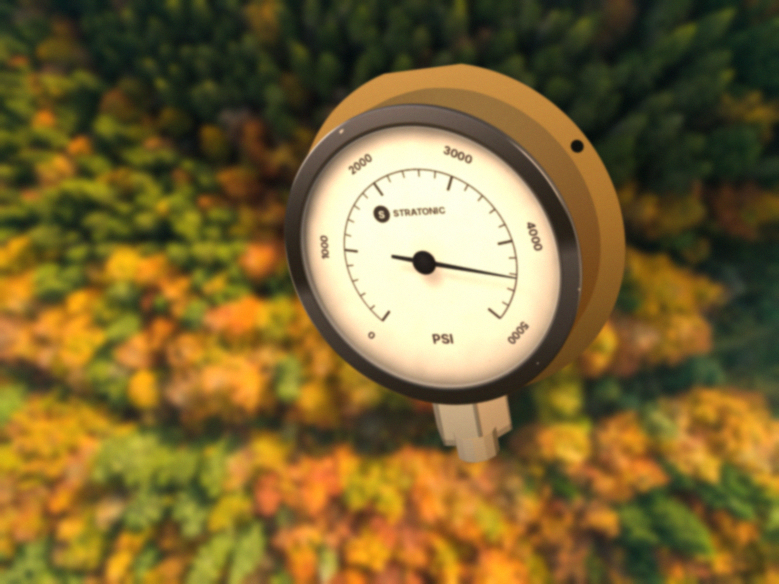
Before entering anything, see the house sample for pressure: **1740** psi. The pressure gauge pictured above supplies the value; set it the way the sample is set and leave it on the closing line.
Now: **4400** psi
